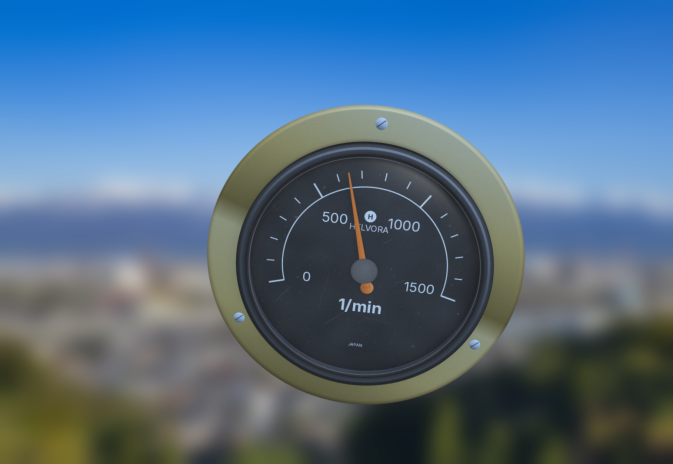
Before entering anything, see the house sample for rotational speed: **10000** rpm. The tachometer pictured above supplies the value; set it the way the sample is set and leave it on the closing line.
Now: **650** rpm
